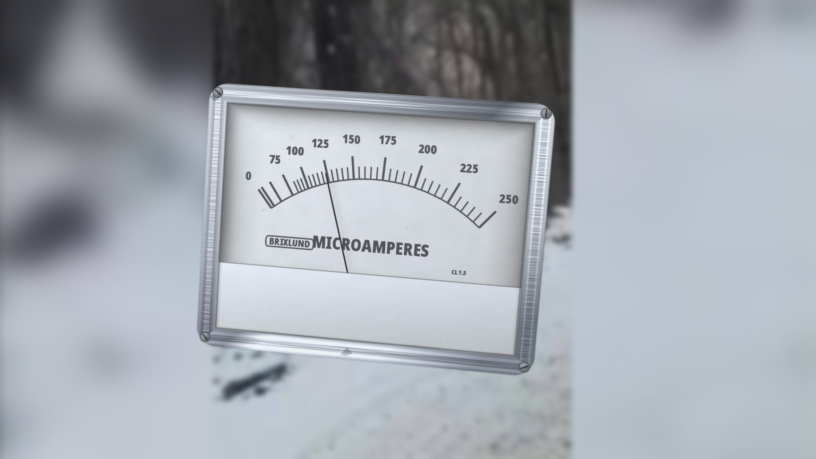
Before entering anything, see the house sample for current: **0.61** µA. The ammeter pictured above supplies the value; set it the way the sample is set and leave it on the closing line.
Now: **125** µA
